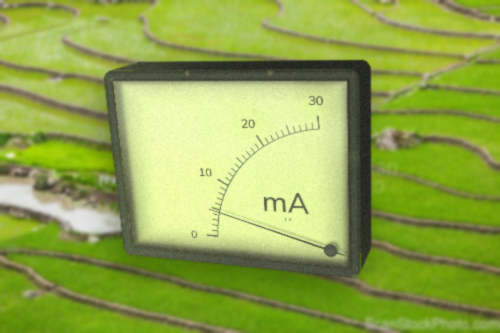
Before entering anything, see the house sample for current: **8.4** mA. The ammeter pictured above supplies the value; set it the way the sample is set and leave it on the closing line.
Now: **5** mA
